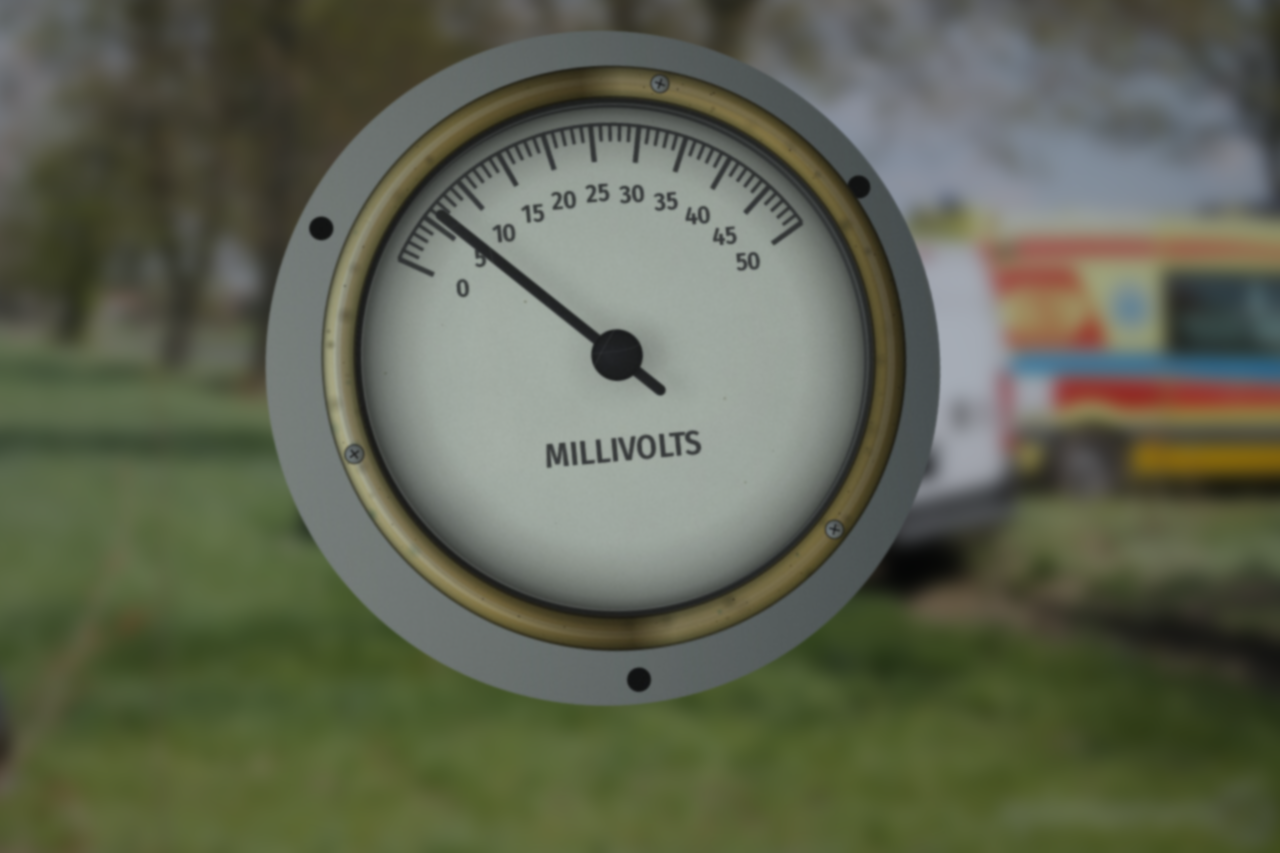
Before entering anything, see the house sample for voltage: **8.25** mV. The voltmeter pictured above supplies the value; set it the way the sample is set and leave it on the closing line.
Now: **6** mV
